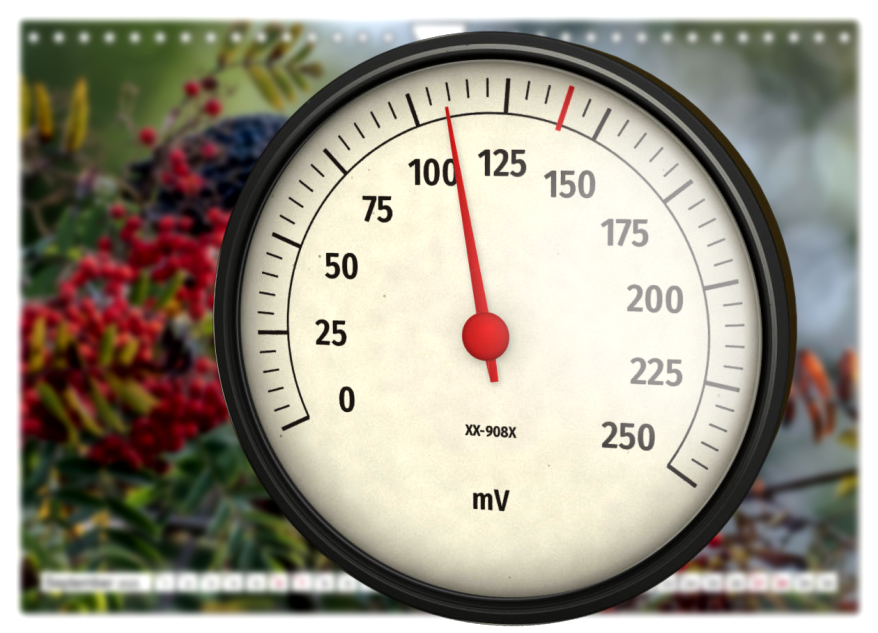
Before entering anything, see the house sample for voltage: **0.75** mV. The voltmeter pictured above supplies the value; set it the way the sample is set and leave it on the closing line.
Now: **110** mV
